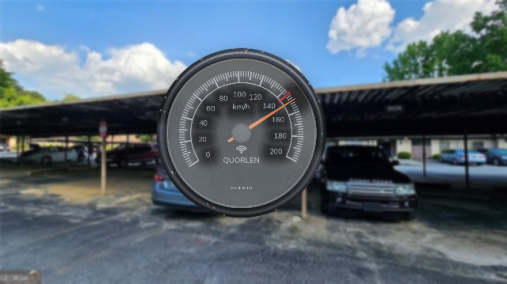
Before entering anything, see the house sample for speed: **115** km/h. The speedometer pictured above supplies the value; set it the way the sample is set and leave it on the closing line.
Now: **150** km/h
